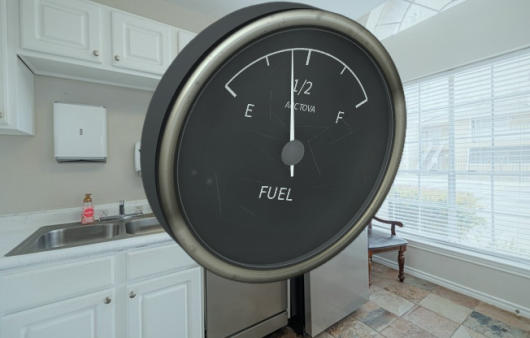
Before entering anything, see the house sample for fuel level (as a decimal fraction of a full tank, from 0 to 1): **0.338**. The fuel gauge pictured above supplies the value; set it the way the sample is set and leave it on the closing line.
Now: **0.375**
